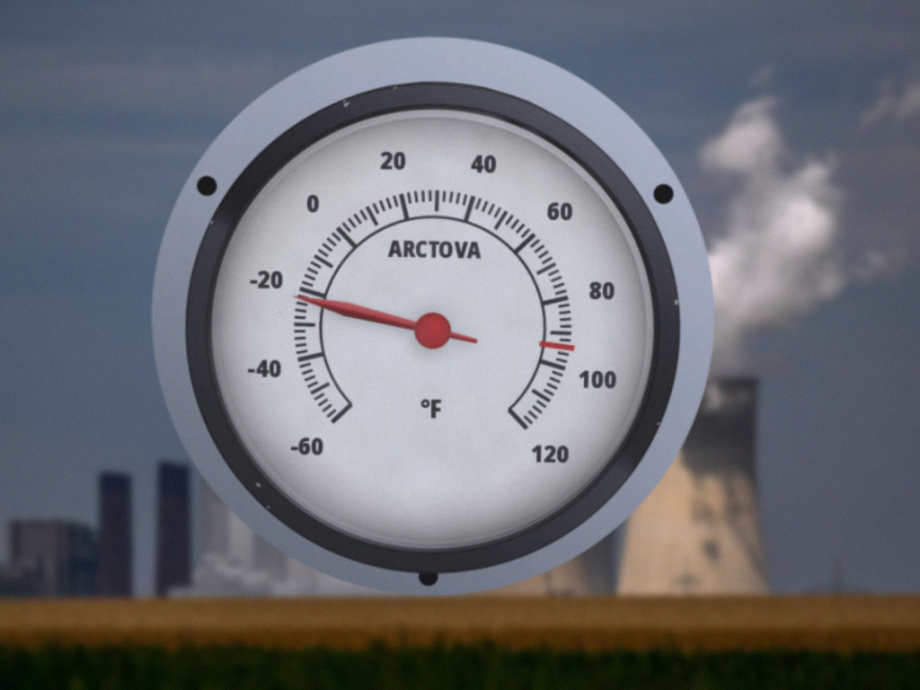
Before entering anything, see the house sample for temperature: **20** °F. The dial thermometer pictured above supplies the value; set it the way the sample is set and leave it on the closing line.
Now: **-22** °F
